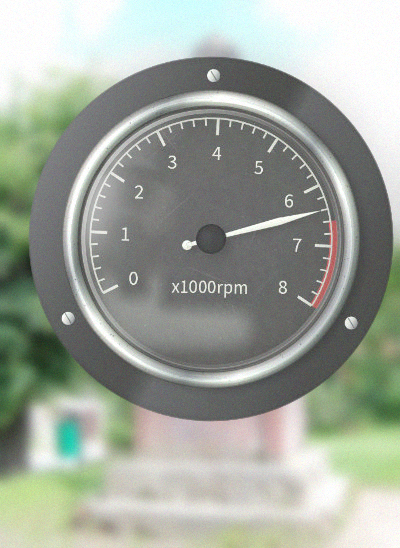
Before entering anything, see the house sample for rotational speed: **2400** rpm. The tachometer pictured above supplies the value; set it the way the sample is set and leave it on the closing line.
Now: **6400** rpm
